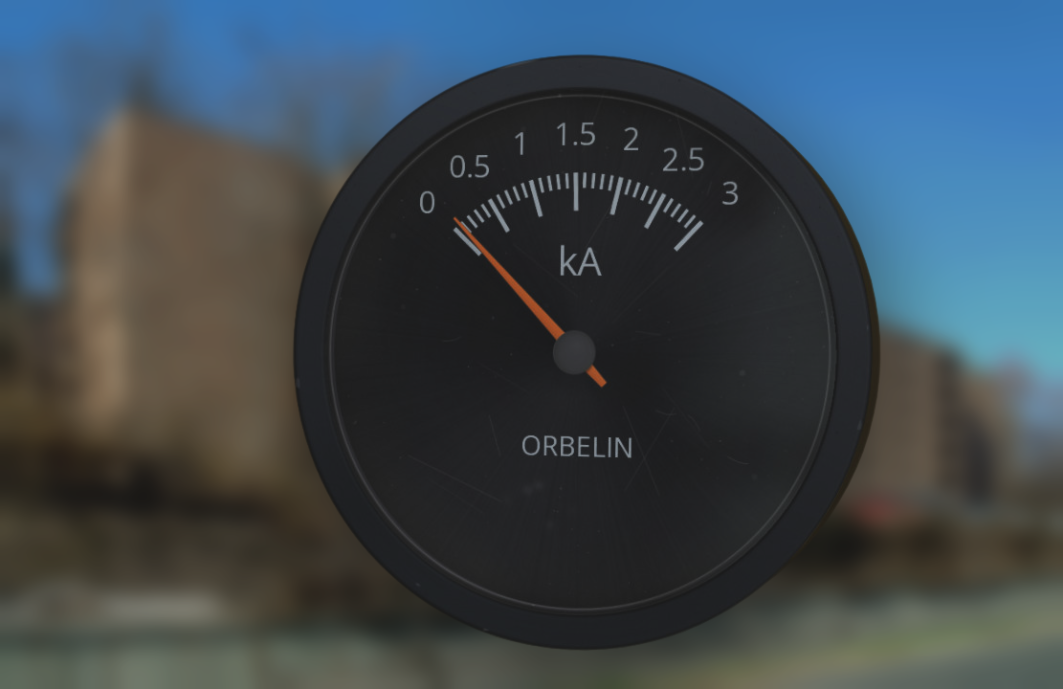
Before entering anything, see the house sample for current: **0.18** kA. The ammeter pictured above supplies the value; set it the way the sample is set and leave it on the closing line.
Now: **0.1** kA
